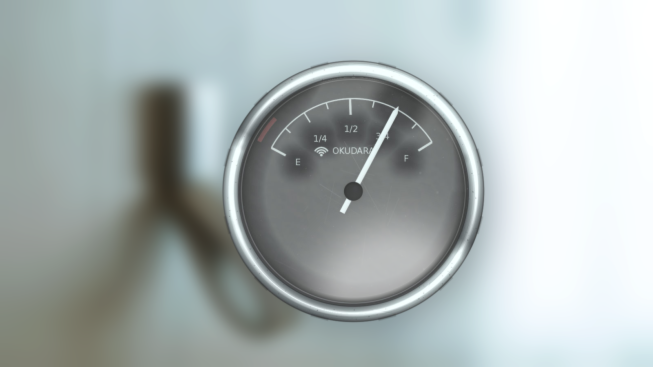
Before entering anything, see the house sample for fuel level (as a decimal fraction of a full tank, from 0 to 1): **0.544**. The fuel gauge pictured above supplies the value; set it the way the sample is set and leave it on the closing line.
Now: **0.75**
